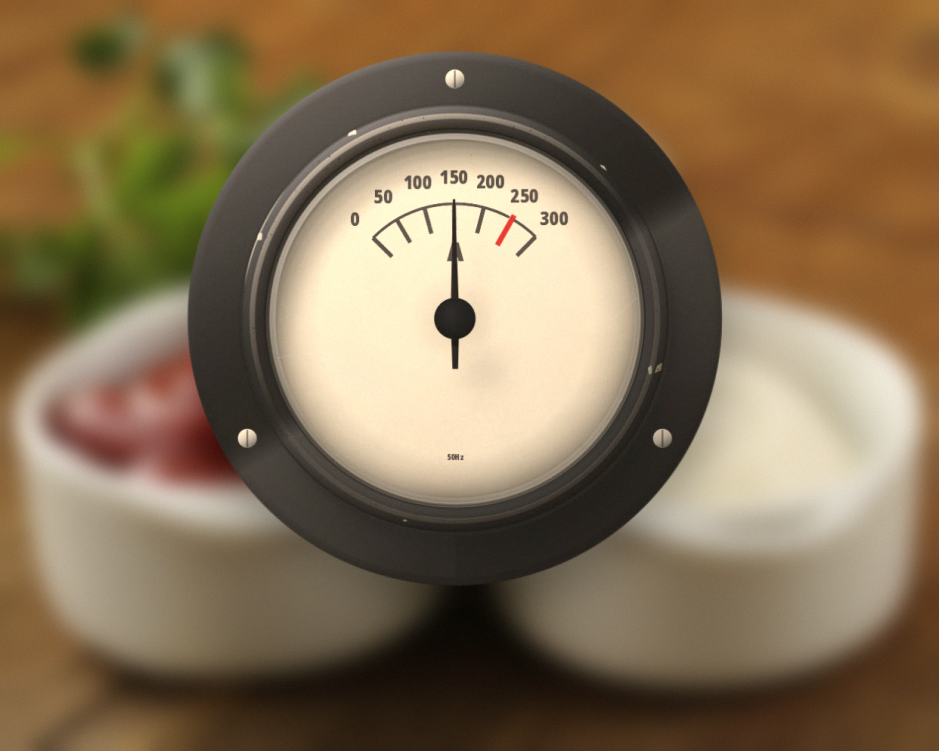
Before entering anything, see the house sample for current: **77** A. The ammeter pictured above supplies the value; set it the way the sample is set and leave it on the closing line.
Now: **150** A
